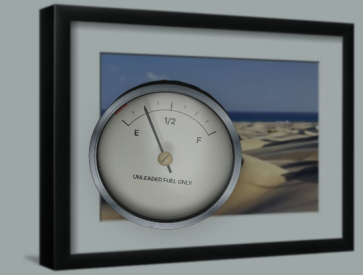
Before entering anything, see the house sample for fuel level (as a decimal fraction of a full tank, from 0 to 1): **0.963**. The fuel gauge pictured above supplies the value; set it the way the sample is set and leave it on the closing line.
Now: **0.25**
